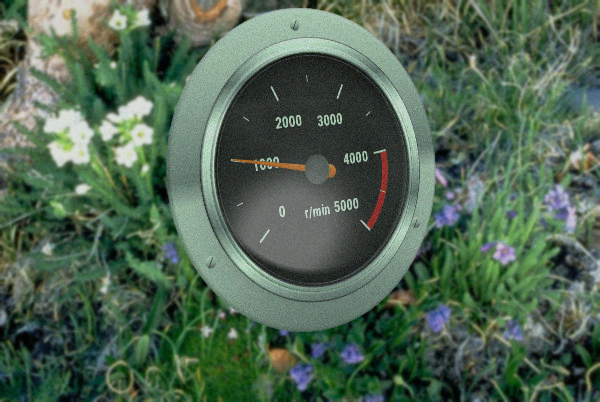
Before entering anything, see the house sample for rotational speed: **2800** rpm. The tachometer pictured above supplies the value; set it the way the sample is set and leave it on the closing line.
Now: **1000** rpm
